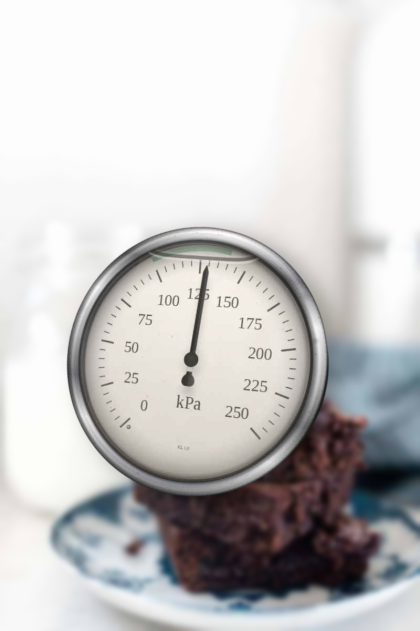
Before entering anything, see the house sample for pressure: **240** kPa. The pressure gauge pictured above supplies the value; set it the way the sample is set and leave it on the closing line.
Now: **130** kPa
